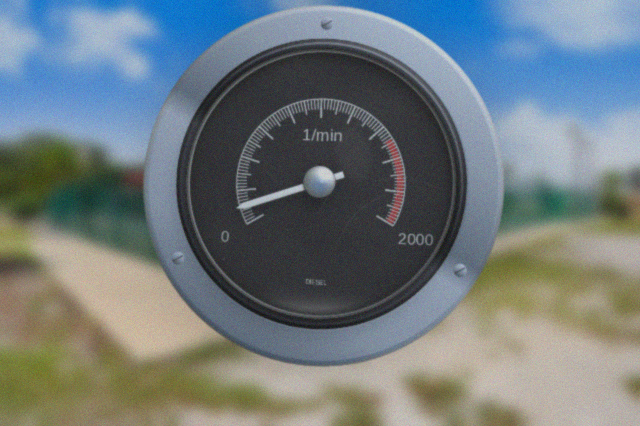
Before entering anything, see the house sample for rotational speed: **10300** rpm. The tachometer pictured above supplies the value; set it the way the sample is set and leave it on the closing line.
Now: **100** rpm
